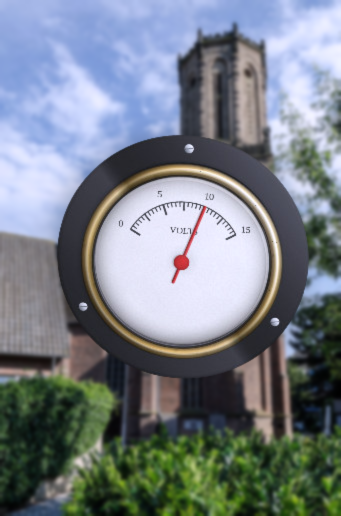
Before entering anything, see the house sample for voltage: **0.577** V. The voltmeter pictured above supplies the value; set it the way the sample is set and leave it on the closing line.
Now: **10** V
